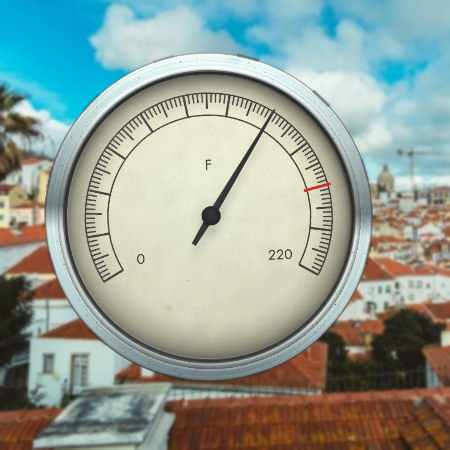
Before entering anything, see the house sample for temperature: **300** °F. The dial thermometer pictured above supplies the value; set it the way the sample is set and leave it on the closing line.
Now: **140** °F
